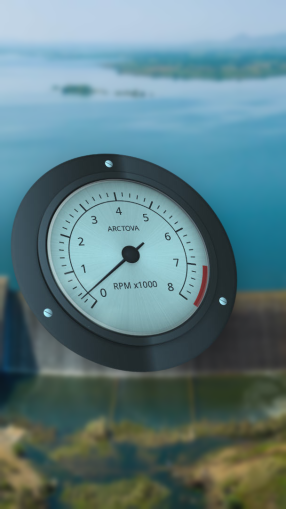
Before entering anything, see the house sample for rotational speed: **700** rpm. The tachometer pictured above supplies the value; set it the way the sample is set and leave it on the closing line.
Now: **300** rpm
